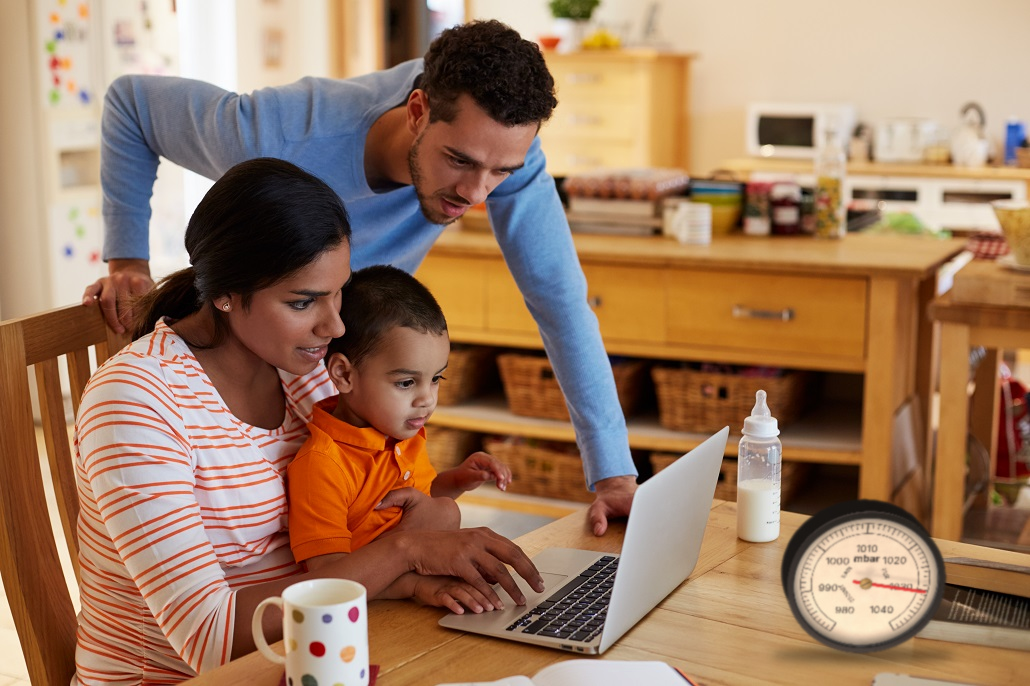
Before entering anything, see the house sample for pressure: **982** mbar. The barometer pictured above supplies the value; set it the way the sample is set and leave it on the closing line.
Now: **1030** mbar
